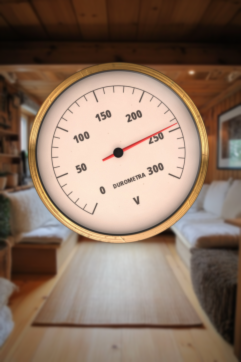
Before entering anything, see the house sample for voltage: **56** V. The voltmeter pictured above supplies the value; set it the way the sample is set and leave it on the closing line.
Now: **245** V
